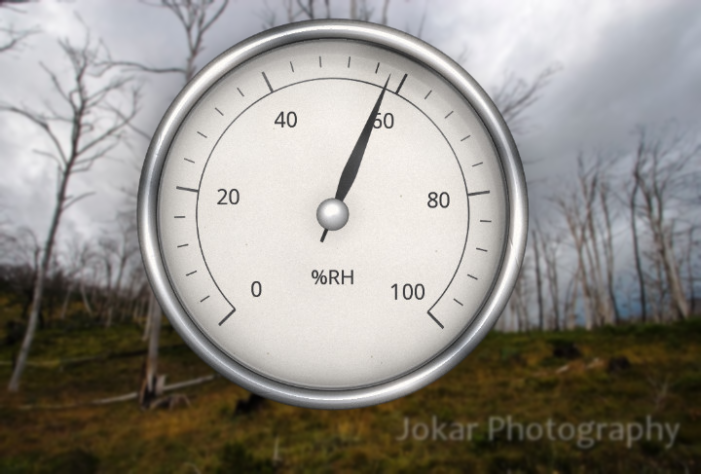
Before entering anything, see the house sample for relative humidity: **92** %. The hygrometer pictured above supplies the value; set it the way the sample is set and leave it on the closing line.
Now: **58** %
